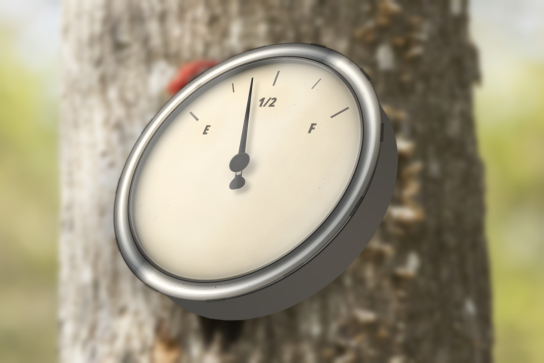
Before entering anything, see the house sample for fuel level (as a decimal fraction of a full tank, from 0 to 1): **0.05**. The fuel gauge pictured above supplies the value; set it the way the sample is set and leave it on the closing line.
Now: **0.375**
